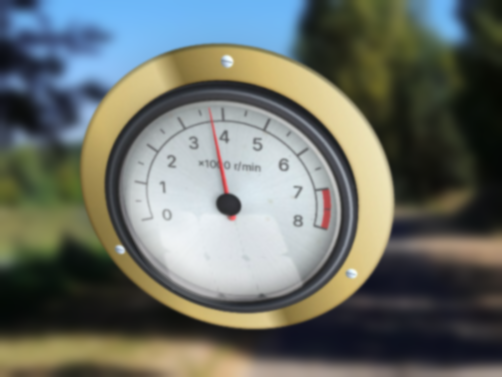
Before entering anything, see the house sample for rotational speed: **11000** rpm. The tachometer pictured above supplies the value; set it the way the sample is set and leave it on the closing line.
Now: **3750** rpm
